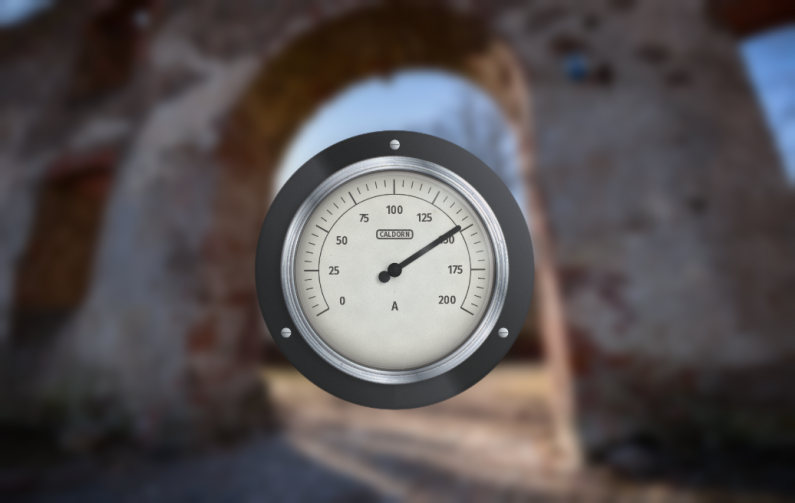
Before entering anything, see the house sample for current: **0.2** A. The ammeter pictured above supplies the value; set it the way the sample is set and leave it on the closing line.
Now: **147.5** A
